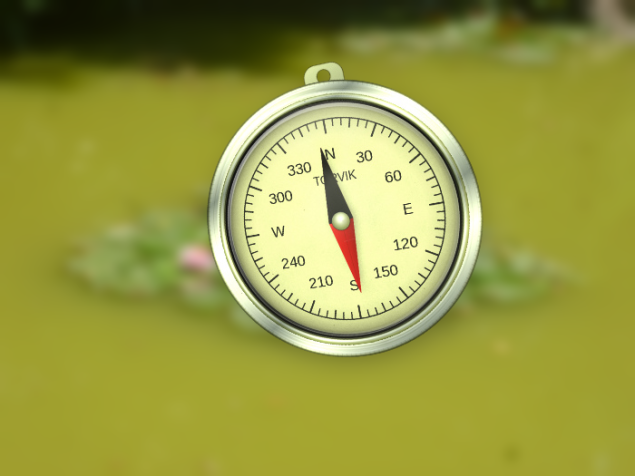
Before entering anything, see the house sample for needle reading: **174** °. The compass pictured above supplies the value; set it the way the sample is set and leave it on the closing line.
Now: **175** °
